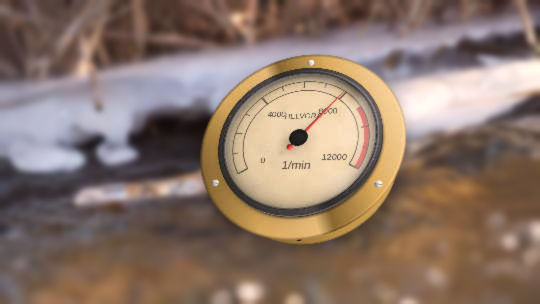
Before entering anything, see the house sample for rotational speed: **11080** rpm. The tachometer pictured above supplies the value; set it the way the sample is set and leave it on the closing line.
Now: **8000** rpm
